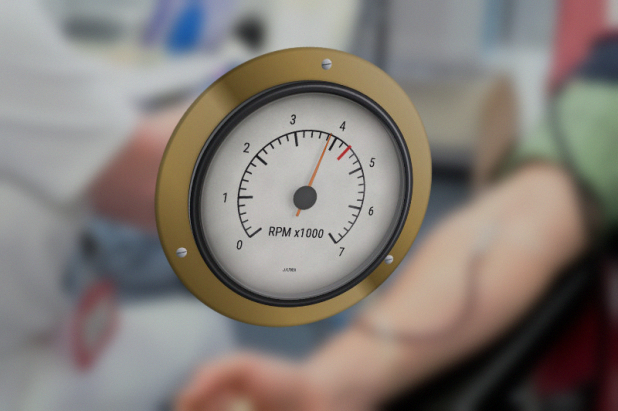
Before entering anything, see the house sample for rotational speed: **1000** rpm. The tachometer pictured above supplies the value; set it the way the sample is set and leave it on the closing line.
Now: **3800** rpm
